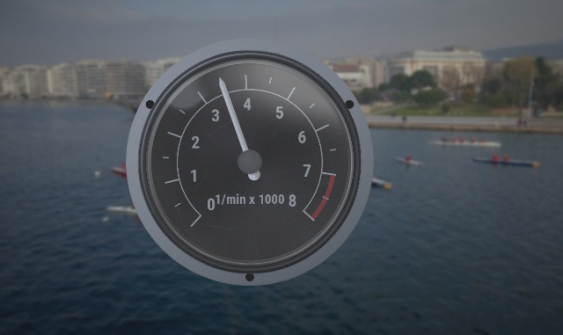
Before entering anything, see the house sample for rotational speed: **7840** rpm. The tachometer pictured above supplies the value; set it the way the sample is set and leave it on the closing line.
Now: **3500** rpm
